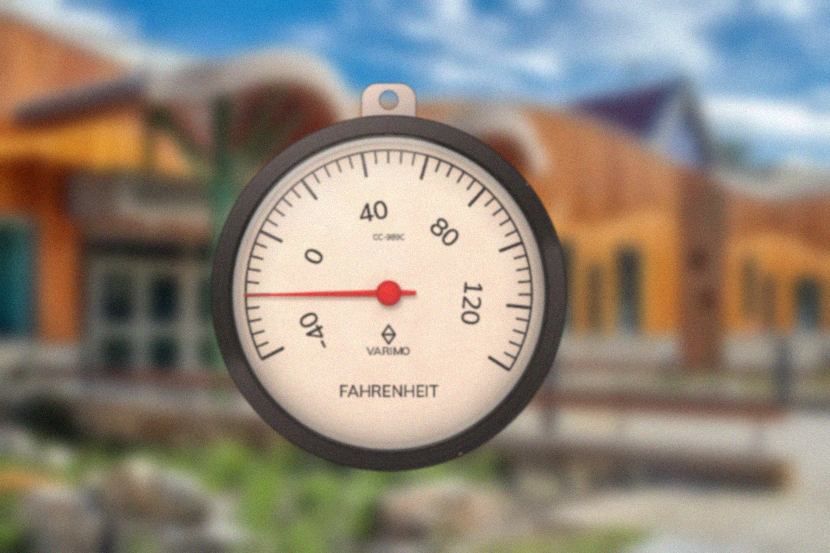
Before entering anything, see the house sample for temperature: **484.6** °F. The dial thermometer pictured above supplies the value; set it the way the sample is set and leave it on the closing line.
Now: **-20** °F
